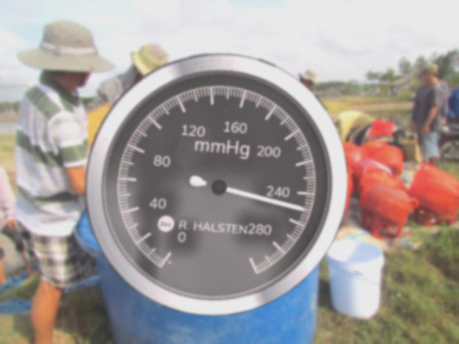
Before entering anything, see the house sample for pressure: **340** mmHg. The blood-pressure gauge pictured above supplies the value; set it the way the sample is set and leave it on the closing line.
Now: **250** mmHg
